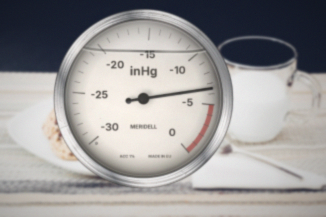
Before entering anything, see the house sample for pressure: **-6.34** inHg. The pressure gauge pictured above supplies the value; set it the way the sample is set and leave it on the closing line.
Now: **-6.5** inHg
